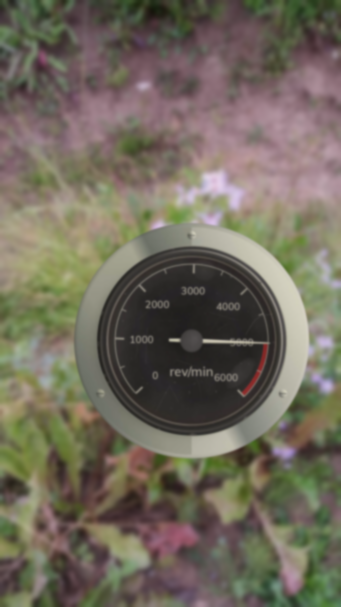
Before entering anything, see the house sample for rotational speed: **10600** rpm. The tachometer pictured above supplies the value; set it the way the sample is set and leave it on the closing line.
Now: **5000** rpm
